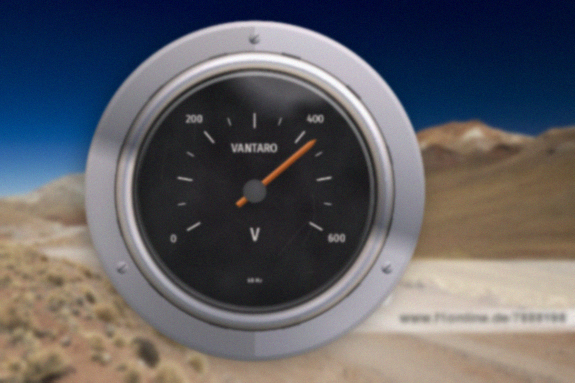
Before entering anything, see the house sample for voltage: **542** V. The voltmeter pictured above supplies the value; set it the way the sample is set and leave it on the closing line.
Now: **425** V
